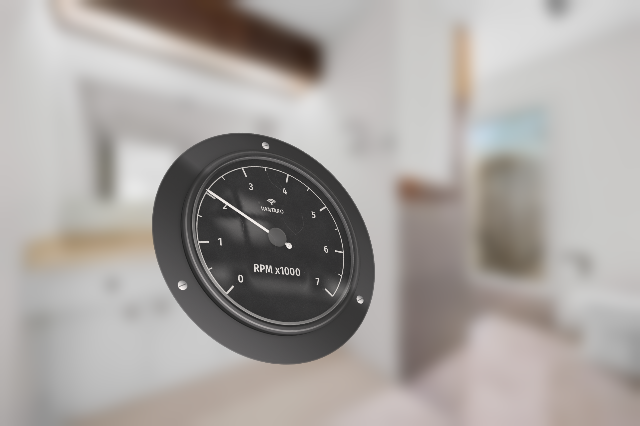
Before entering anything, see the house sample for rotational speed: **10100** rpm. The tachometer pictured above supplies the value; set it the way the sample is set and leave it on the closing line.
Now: **2000** rpm
